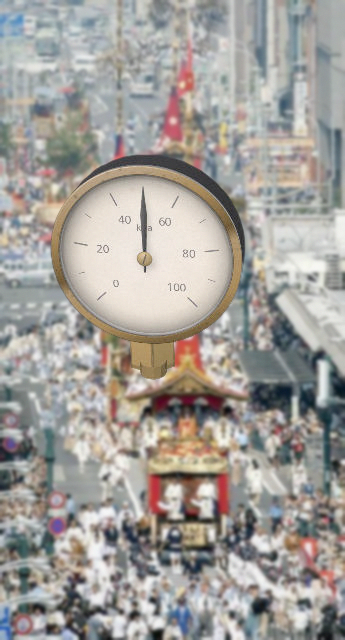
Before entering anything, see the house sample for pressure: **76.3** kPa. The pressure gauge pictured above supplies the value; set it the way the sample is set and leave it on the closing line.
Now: **50** kPa
